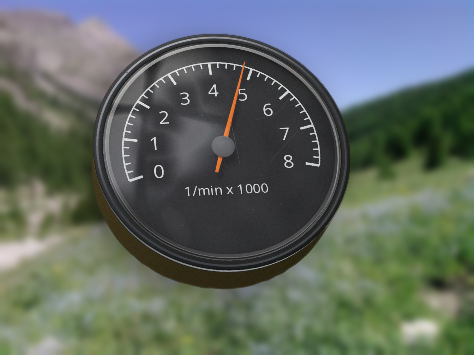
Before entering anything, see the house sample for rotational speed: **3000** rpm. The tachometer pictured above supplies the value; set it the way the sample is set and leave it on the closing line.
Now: **4800** rpm
